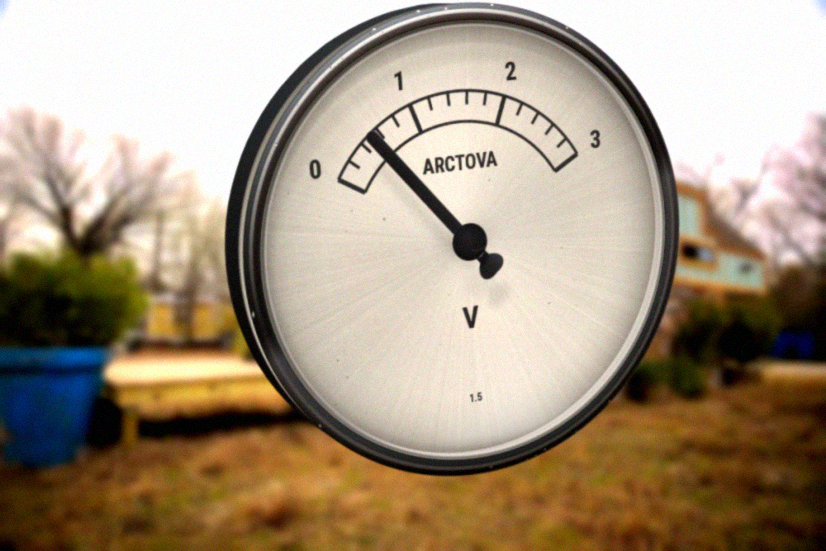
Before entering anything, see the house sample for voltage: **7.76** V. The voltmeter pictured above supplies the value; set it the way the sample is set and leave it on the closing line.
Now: **0.5** V
